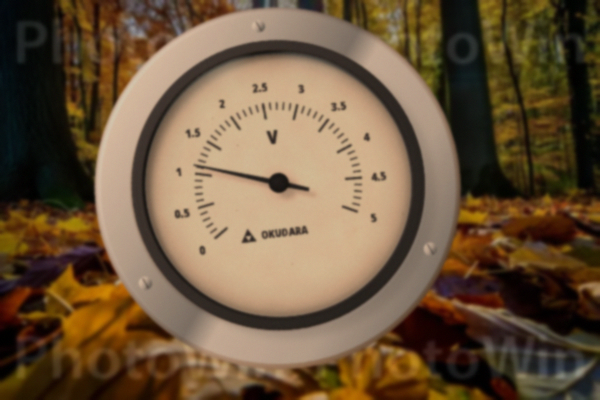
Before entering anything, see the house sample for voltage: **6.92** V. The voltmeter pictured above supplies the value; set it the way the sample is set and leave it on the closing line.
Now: **1.1** V
